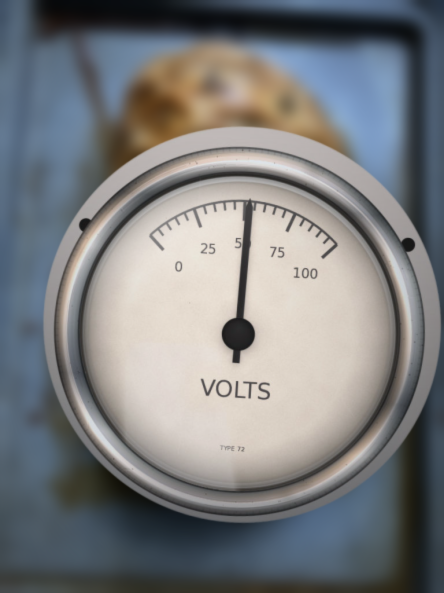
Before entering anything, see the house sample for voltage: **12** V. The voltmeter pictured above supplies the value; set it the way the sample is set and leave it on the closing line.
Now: **52.5** V
